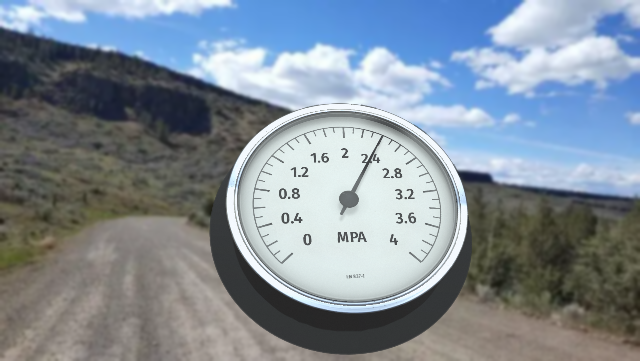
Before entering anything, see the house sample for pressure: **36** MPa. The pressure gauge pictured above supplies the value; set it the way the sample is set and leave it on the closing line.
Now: **2.4** MPa
